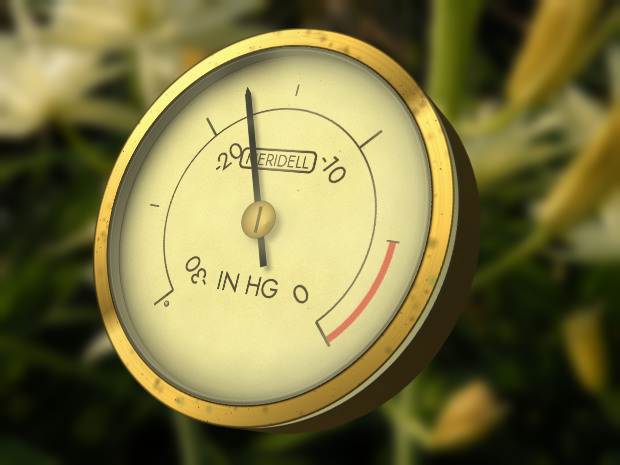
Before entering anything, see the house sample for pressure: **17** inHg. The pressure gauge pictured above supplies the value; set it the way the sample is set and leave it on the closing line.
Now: **-17.5** inHg
